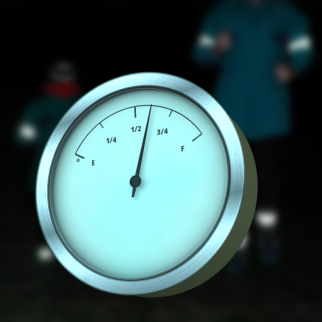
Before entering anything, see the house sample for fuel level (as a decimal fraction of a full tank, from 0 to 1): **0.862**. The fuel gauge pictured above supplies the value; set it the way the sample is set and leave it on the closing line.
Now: **0.625**
